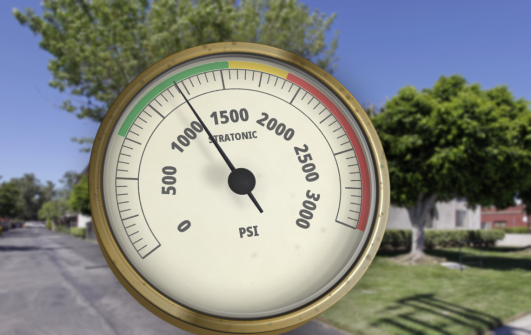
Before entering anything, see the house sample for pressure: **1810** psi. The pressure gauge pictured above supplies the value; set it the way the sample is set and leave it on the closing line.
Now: **1200** psi
